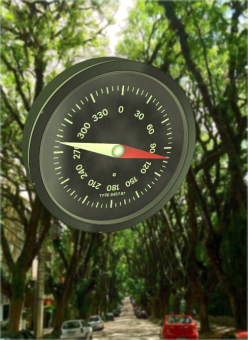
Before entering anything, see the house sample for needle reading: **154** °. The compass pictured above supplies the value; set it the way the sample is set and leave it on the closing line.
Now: **100** °
